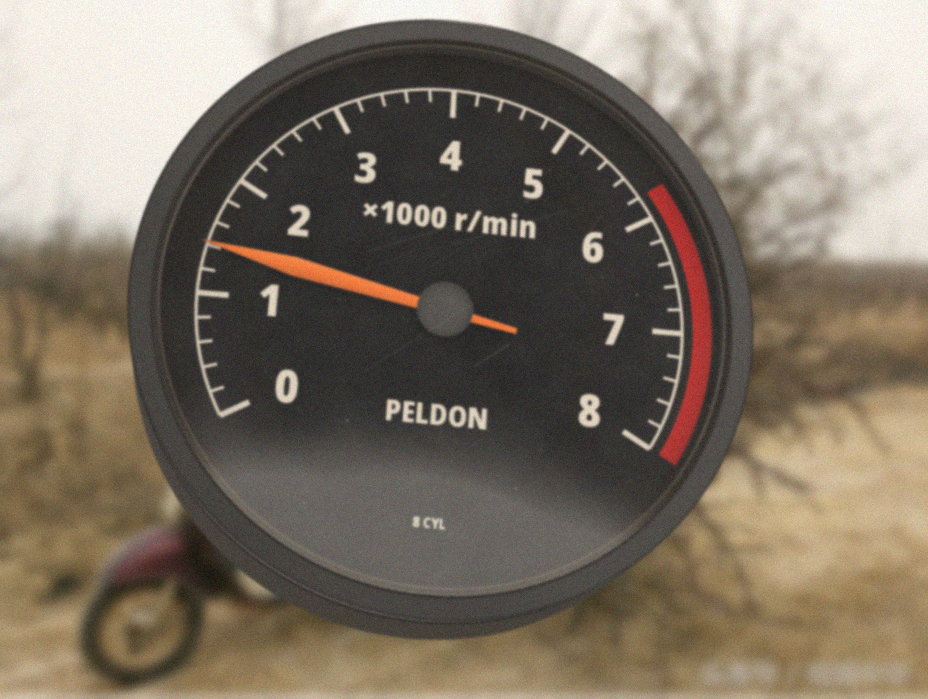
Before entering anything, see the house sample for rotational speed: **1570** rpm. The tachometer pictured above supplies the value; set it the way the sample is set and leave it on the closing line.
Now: **1400** rpm
